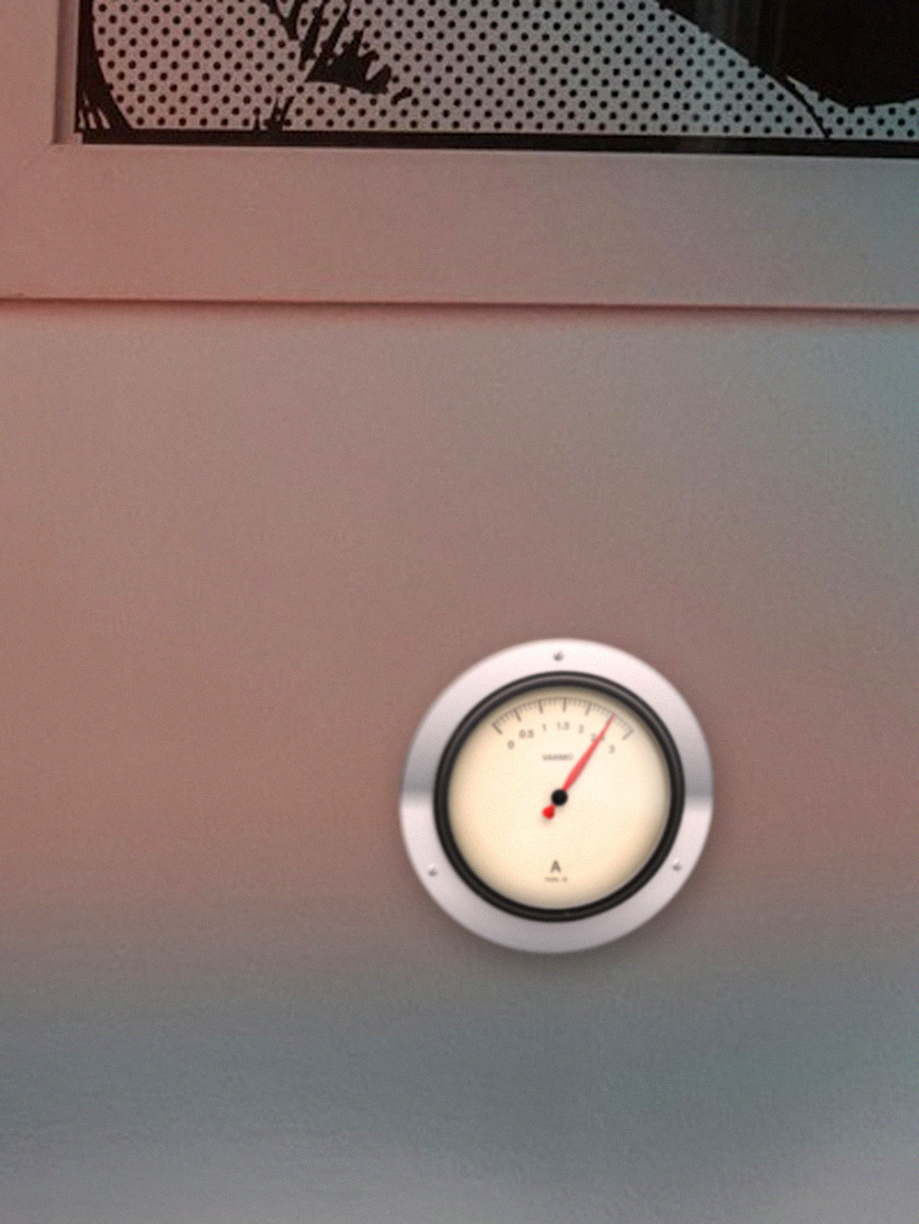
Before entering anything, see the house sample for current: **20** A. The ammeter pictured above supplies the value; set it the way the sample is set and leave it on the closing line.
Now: **2.5** A
